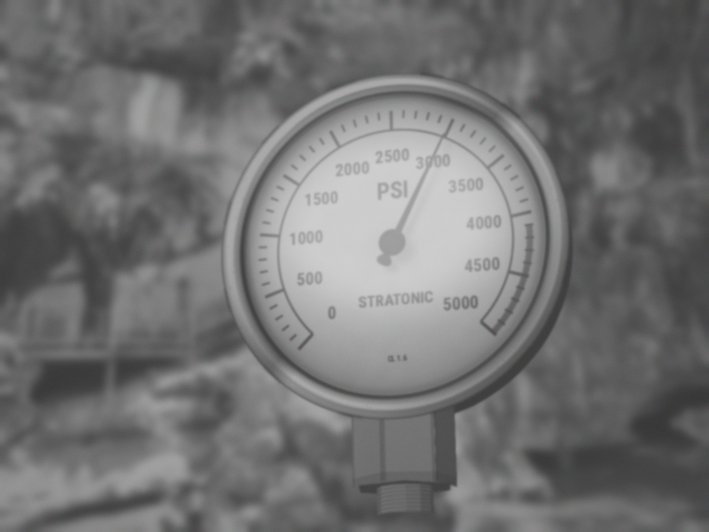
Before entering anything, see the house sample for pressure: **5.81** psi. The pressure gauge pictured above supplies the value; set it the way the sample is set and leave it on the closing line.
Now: **3000** psi
